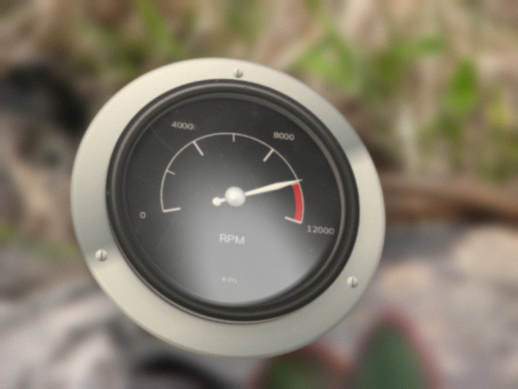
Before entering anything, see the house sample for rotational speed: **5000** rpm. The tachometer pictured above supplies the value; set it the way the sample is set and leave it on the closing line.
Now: **10000** rpm
